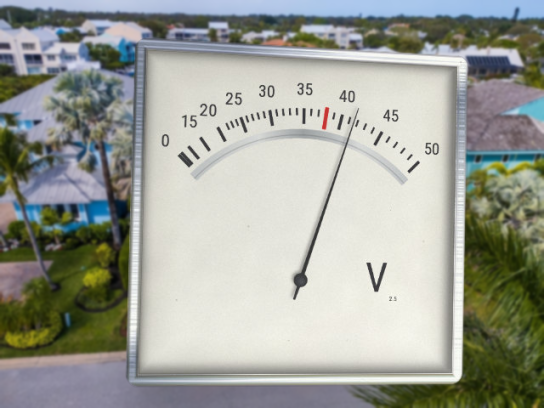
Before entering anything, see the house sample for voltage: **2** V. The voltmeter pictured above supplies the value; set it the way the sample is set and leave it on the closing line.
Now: **41.5** V
